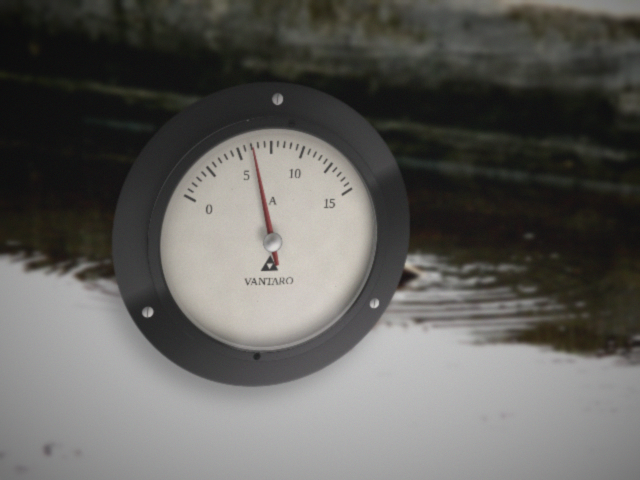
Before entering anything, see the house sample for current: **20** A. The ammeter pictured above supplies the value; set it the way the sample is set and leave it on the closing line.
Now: **6** A
